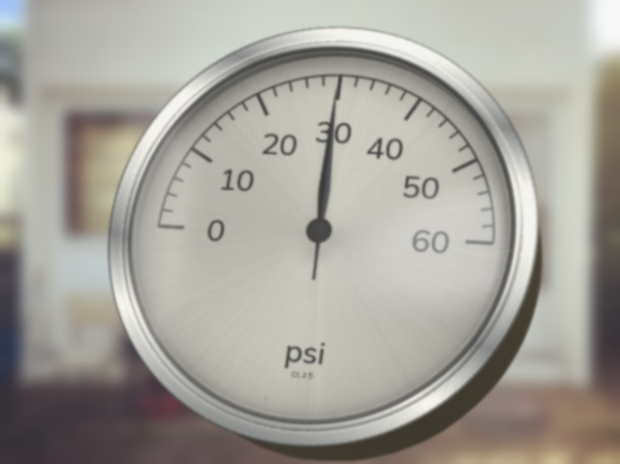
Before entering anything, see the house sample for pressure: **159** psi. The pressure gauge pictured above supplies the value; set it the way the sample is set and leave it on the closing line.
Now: **30** psi
